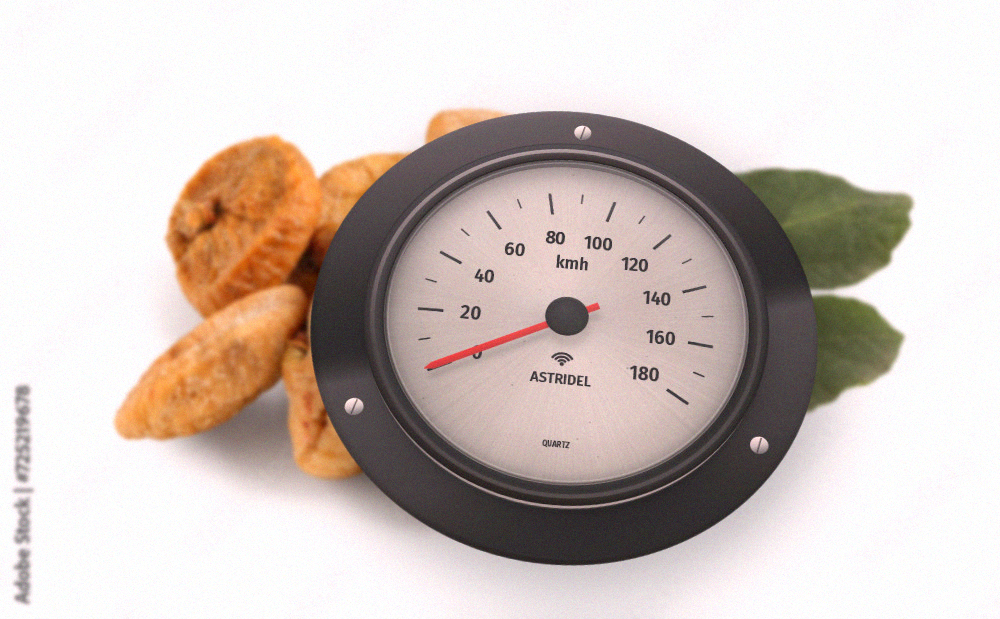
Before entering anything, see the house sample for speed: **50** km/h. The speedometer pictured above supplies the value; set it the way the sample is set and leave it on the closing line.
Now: **0** km/h
